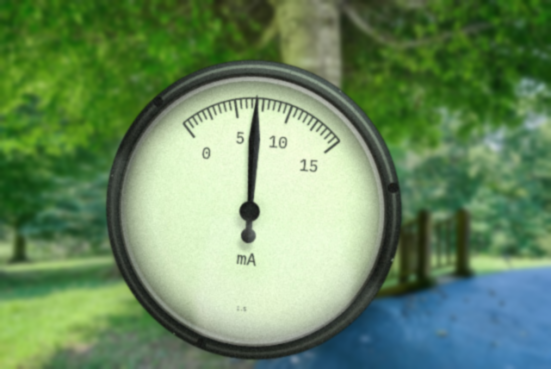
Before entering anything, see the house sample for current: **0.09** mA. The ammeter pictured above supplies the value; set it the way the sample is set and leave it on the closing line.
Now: **7** mA
